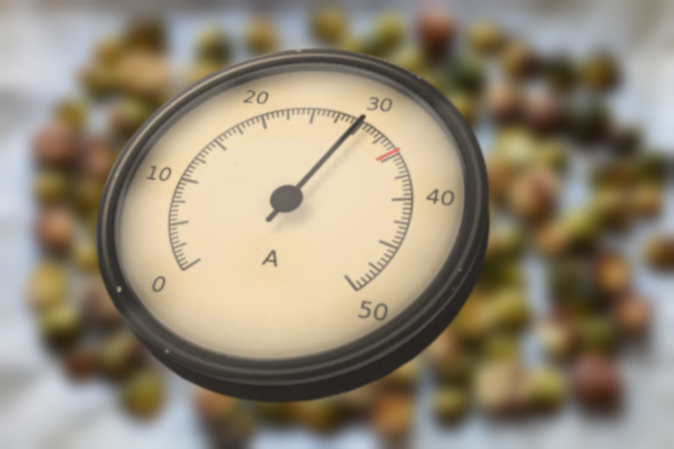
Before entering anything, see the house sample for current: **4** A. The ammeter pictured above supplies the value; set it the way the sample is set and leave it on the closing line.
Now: **30** A
